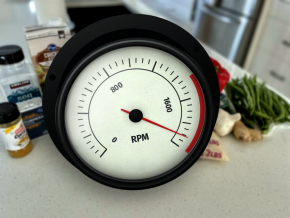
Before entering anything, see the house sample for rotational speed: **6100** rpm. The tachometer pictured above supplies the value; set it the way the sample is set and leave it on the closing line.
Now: **1900** rpm
